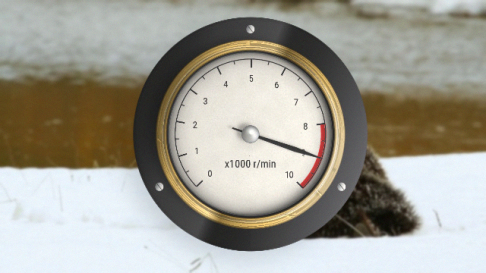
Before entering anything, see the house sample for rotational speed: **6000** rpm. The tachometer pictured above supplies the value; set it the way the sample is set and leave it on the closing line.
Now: **9000** rpm
